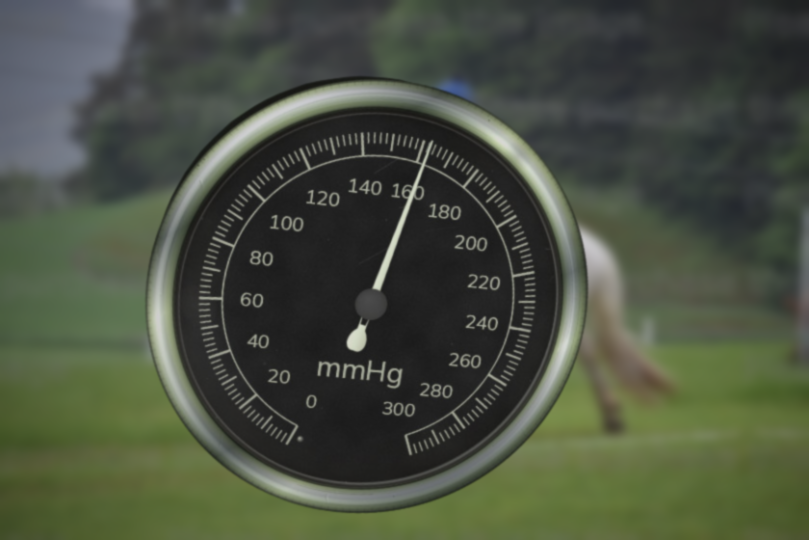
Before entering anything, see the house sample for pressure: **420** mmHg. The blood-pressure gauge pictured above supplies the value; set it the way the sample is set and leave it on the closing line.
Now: **162** mmHg
